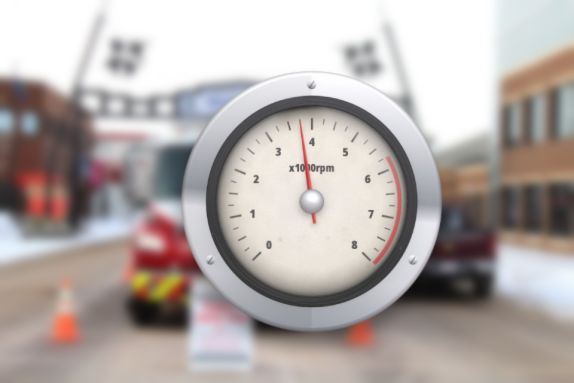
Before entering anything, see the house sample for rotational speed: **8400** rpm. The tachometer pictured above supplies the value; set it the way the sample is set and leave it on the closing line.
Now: **3750** rpm
